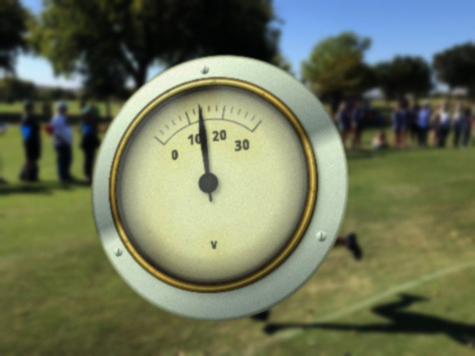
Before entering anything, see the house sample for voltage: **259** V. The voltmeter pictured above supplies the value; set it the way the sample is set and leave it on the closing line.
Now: **14** V
